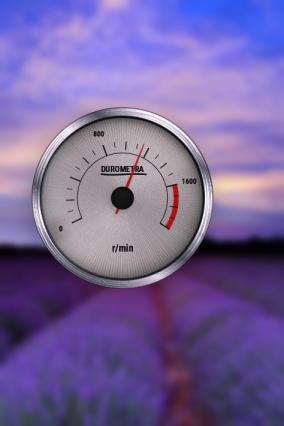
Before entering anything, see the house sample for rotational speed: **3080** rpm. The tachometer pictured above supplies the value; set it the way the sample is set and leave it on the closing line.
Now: **1150** rpm
